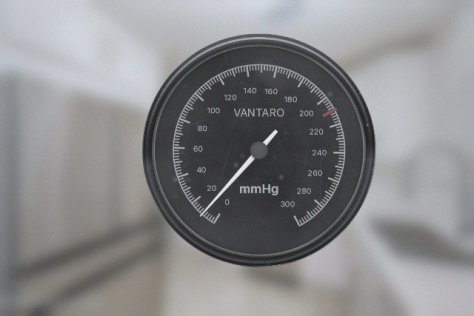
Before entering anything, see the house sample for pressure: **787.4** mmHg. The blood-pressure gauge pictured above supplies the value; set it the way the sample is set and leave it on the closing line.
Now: **10** mmHg
